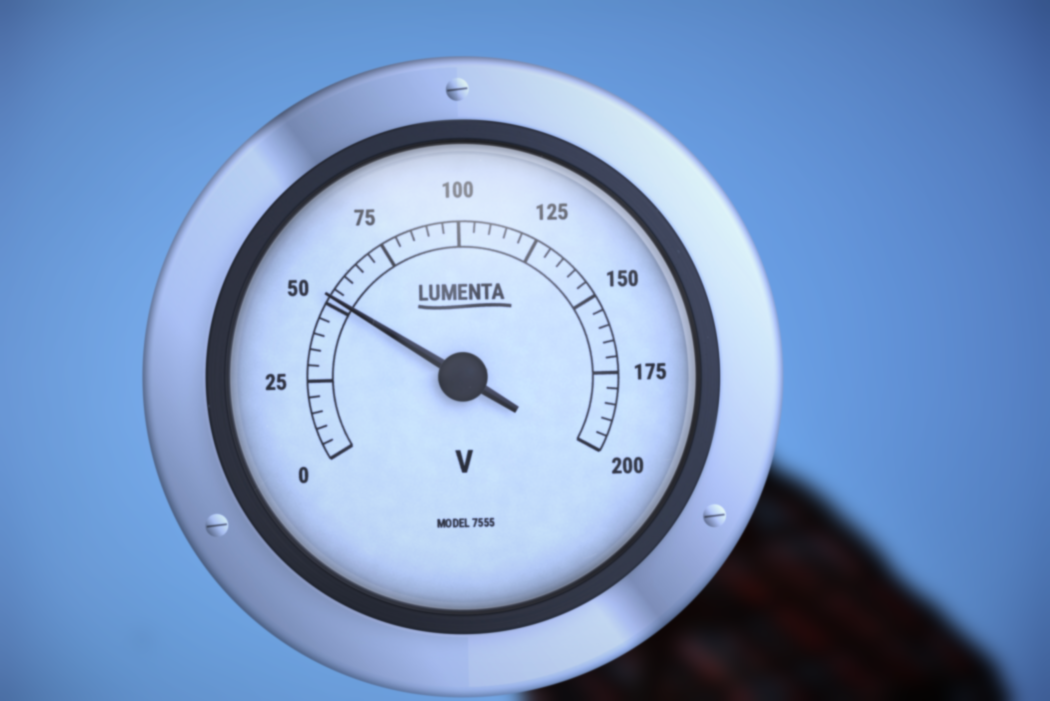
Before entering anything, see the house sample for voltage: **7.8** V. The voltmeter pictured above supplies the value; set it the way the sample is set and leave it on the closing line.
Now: **52.5** V
